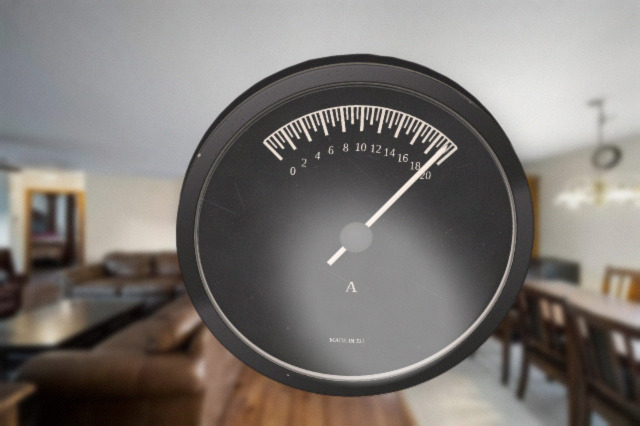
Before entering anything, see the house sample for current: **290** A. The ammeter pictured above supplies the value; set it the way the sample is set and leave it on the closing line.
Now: **19** A
